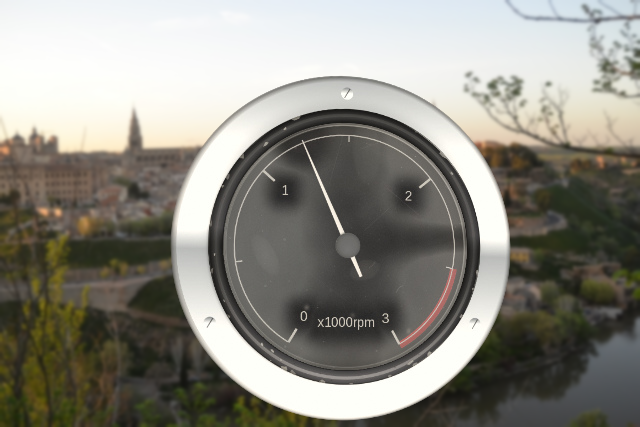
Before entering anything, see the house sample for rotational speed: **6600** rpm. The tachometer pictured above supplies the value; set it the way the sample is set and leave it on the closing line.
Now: **1250** rpm
